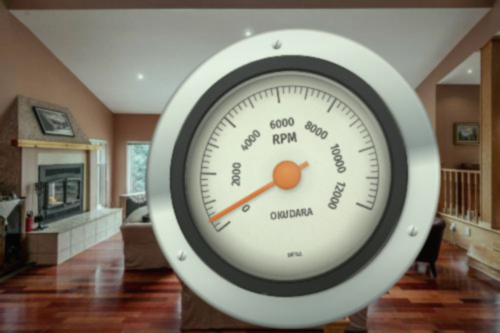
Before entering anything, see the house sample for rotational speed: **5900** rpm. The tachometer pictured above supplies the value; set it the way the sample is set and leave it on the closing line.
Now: **400** rpm
